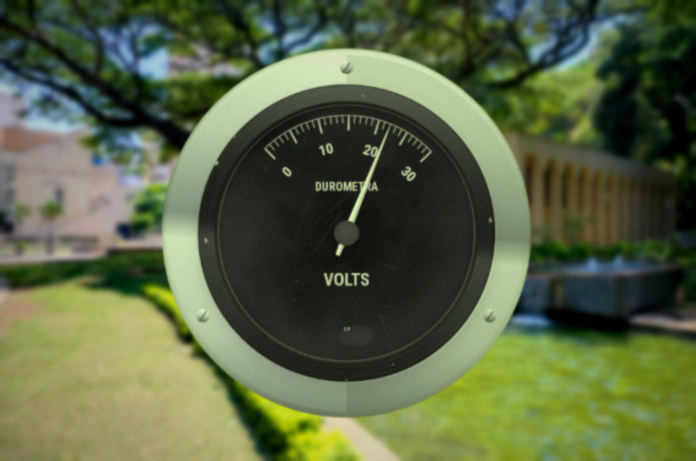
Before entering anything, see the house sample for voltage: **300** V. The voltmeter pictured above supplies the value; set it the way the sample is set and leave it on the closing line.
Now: **22** V
